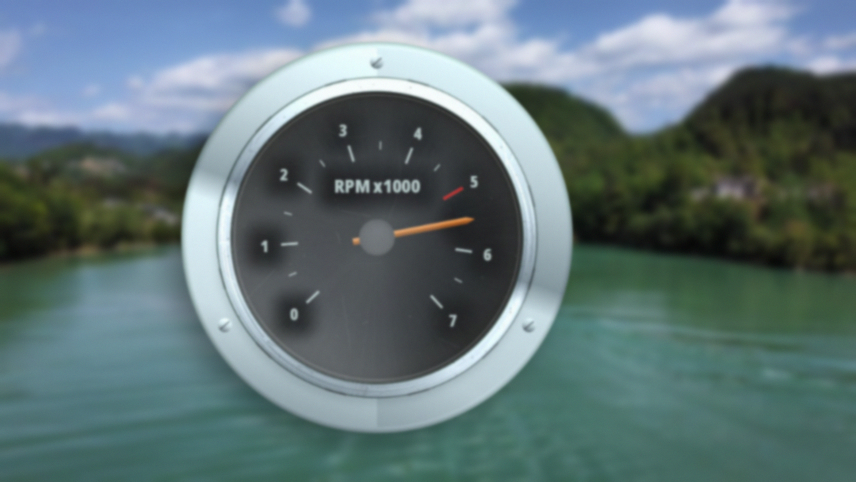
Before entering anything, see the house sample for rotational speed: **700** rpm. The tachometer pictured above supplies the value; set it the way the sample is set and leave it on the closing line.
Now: **5500** rpm
